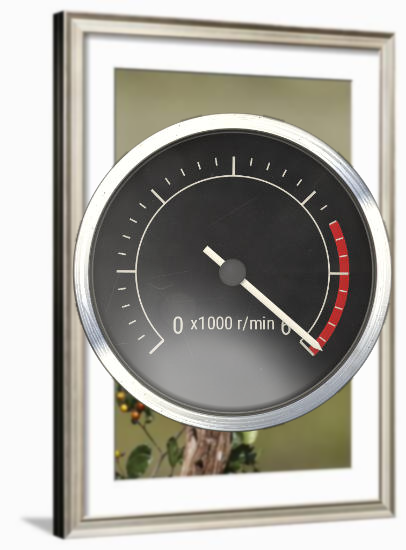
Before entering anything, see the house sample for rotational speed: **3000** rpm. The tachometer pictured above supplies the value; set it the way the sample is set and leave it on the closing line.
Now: **5900** rpm
